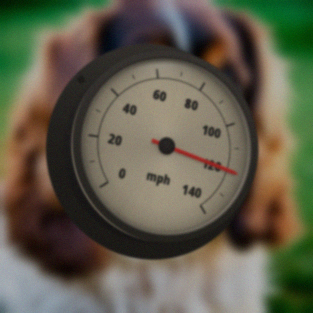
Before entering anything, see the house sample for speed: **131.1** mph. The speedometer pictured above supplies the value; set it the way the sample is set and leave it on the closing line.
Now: **120** mph
